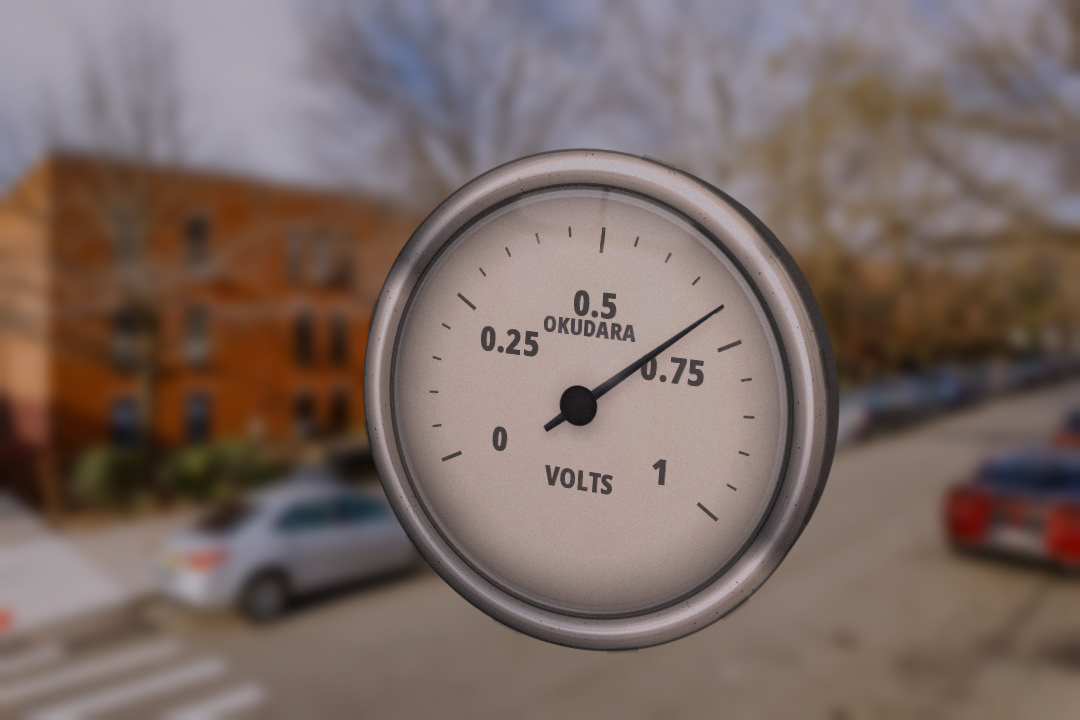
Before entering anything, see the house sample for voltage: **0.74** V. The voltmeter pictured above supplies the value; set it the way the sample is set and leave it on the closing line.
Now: **0.7** V
